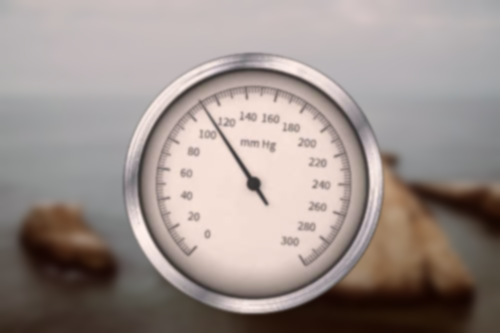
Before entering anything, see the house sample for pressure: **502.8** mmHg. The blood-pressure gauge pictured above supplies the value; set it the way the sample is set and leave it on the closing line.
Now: **110** mmHg
